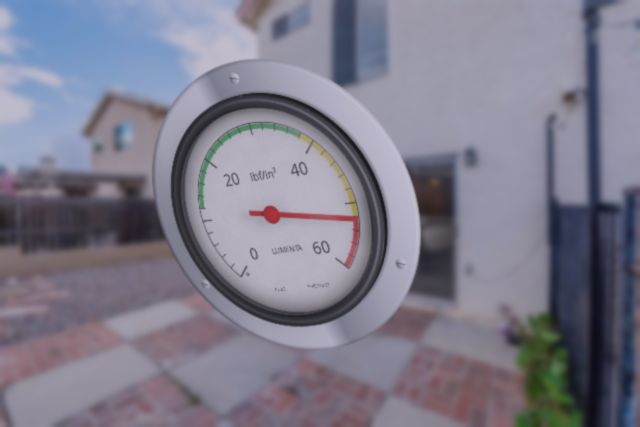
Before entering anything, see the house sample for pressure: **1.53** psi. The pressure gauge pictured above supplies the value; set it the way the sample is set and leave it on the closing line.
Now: **52** psi
